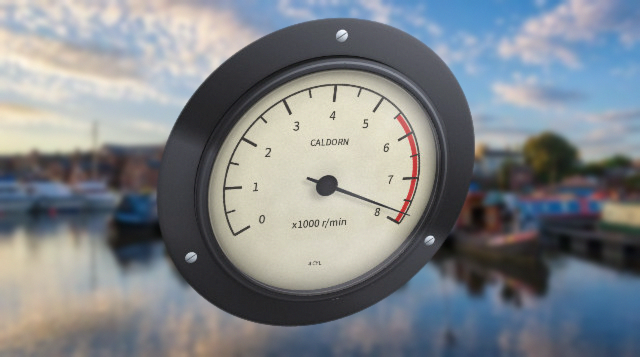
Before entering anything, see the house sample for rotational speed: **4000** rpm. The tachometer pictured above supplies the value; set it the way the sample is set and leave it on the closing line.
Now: **7750** rpm
